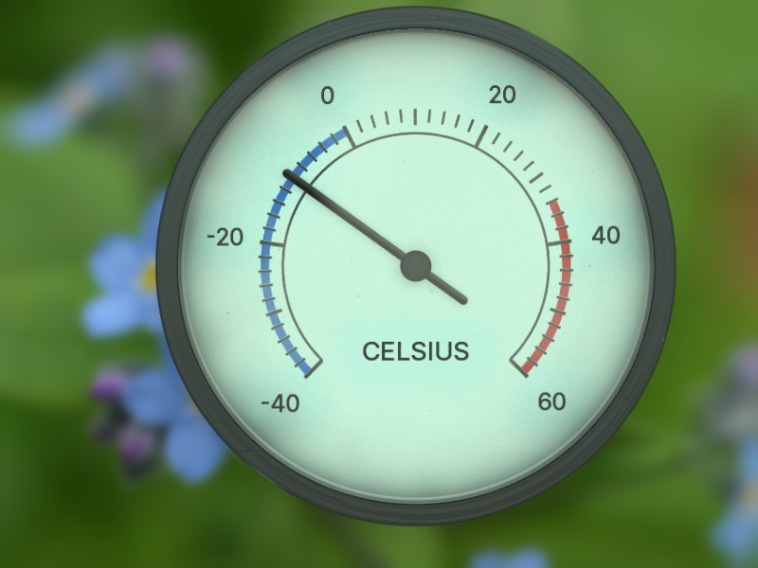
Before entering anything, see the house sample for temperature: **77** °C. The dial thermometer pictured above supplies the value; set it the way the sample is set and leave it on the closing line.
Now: **-10** °C
